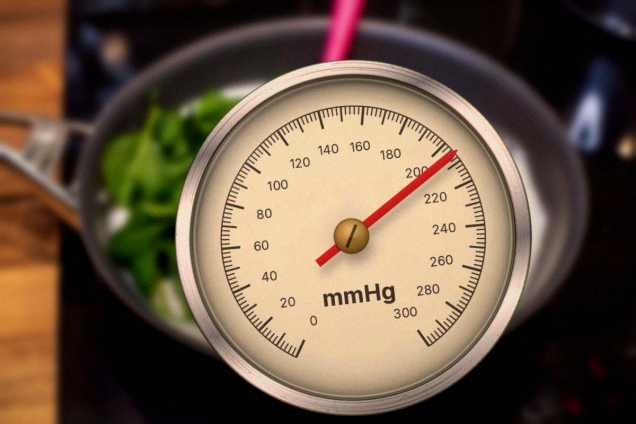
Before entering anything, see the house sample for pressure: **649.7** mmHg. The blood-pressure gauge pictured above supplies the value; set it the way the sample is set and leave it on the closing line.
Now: **206** mmHg
